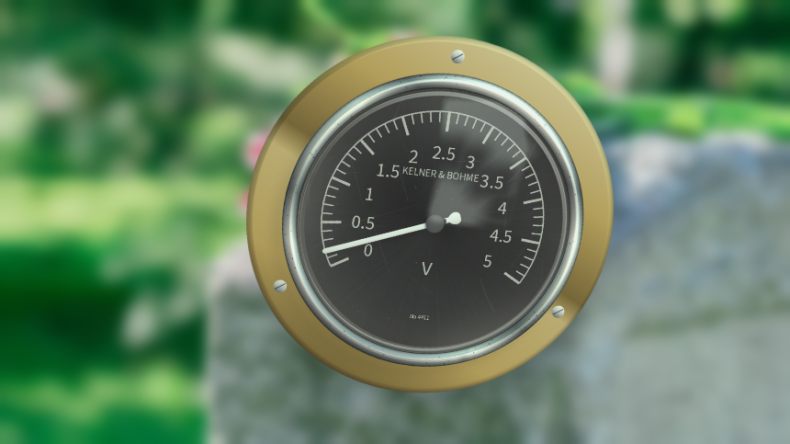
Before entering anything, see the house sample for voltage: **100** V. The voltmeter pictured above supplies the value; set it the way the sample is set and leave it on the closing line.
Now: **0.2** V
